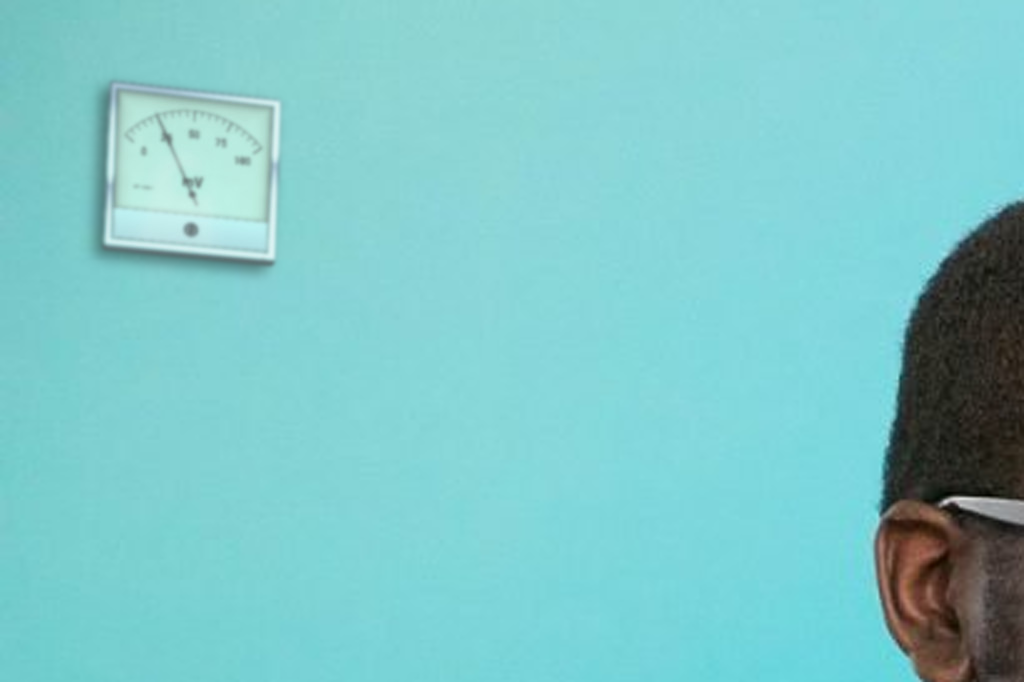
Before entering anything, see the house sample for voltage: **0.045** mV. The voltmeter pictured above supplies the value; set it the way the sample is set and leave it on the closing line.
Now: **25** mV
